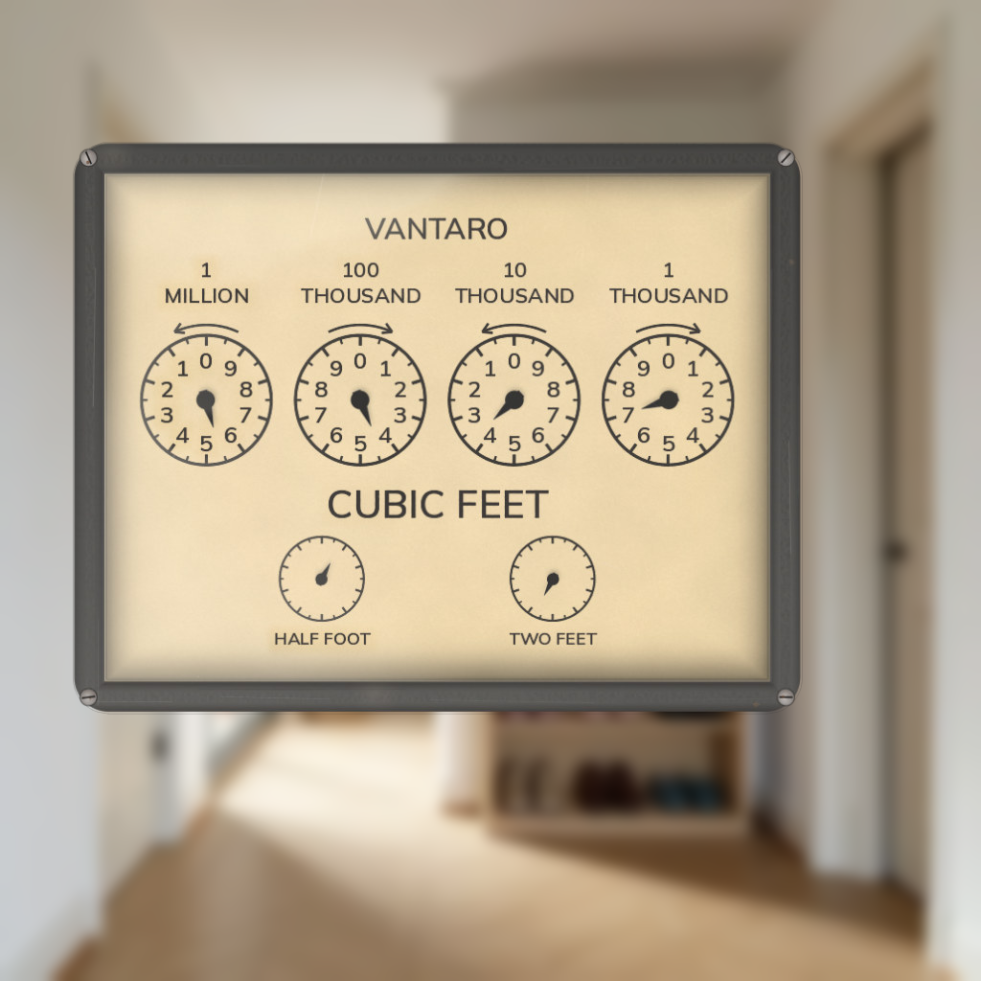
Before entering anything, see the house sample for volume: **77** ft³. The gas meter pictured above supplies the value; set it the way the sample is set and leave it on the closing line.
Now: **543700** ft³
